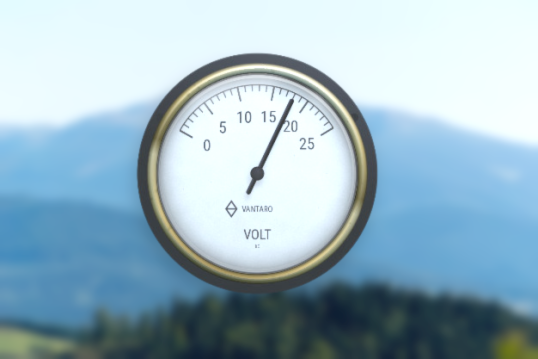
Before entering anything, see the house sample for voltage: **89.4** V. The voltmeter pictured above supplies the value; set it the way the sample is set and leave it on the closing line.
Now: **18** V
